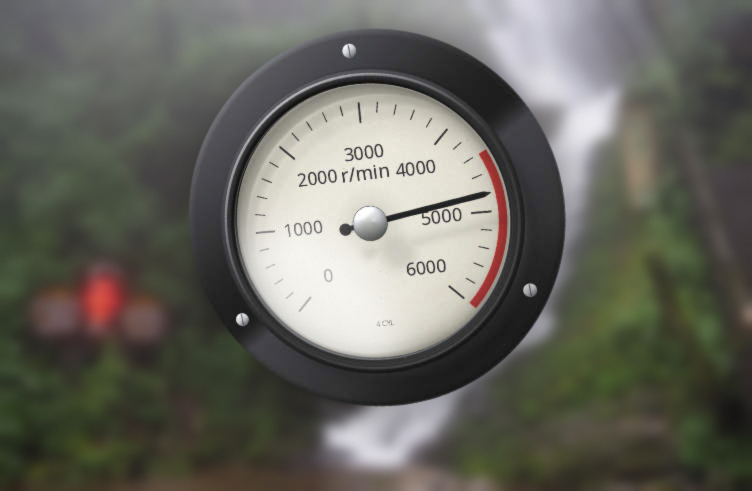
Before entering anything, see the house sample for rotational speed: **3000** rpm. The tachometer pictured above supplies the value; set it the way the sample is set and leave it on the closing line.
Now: **4800** rpm
